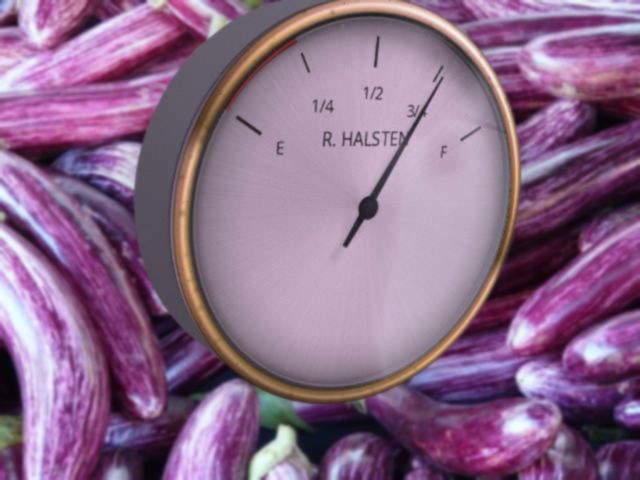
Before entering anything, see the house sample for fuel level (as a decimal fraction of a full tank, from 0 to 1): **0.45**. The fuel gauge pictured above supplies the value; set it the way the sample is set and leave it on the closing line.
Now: **0.75**
